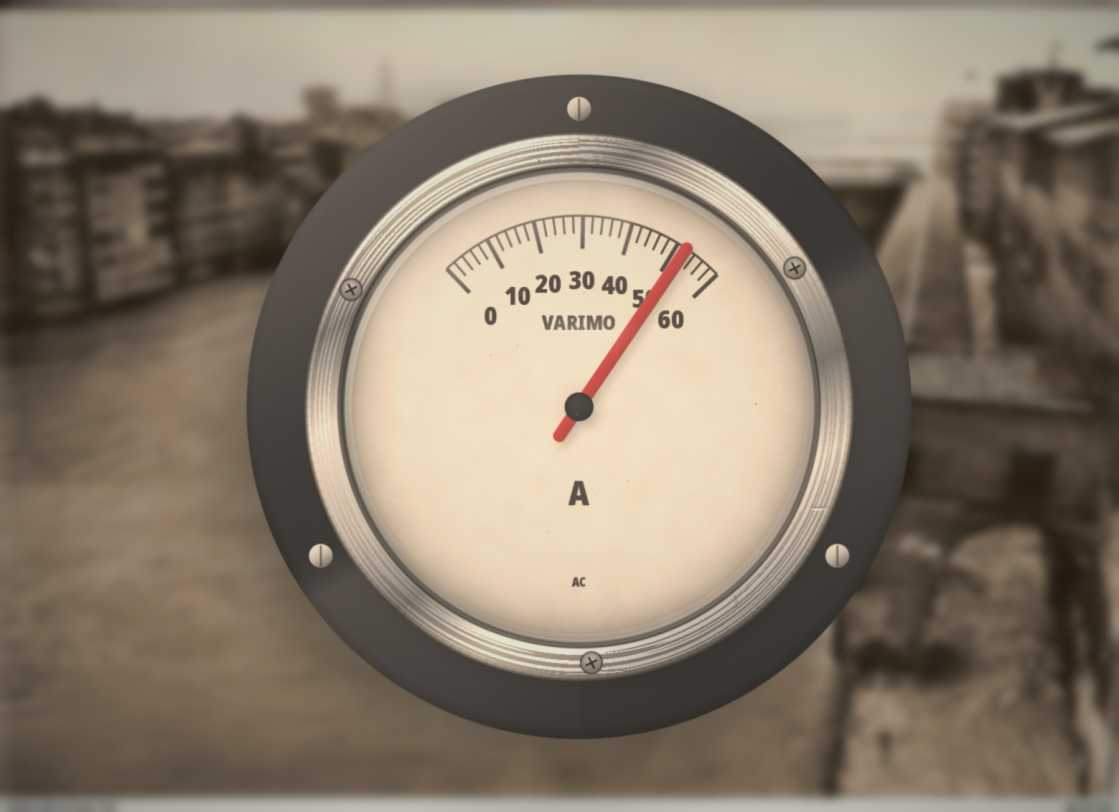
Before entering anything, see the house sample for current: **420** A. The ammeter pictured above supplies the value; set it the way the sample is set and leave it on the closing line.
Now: **52** A
